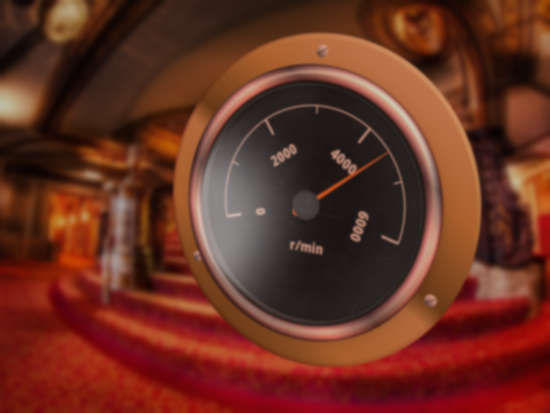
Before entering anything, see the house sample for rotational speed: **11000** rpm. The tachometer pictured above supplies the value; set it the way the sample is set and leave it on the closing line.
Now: **4500** rpm
